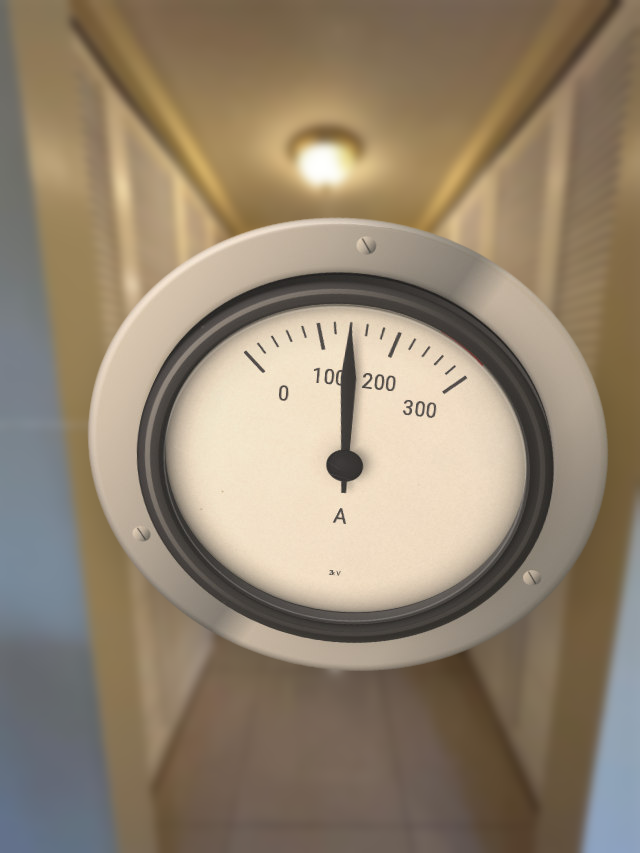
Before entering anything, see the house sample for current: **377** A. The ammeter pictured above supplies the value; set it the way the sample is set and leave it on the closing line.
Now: **140** A
